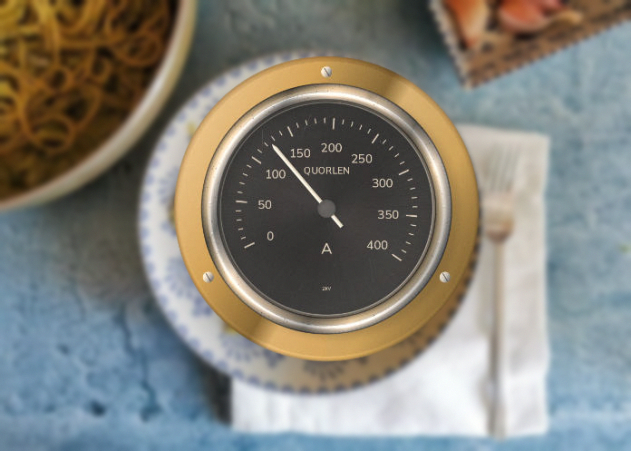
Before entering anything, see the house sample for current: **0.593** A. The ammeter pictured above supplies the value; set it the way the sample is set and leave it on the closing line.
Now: **125** A
